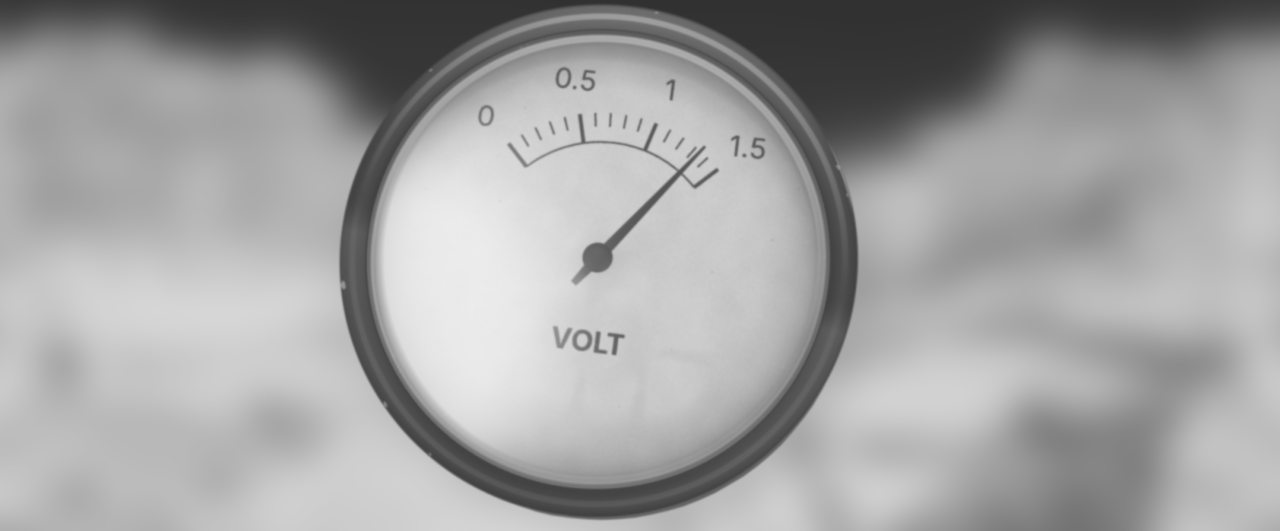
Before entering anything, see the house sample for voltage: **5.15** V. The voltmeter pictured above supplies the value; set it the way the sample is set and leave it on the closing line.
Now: **1.35** V
